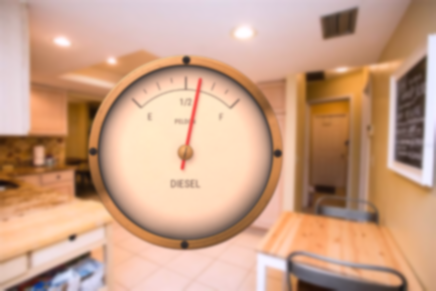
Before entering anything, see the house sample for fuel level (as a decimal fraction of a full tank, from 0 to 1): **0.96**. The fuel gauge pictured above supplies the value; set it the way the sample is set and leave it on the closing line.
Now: **0.625**
